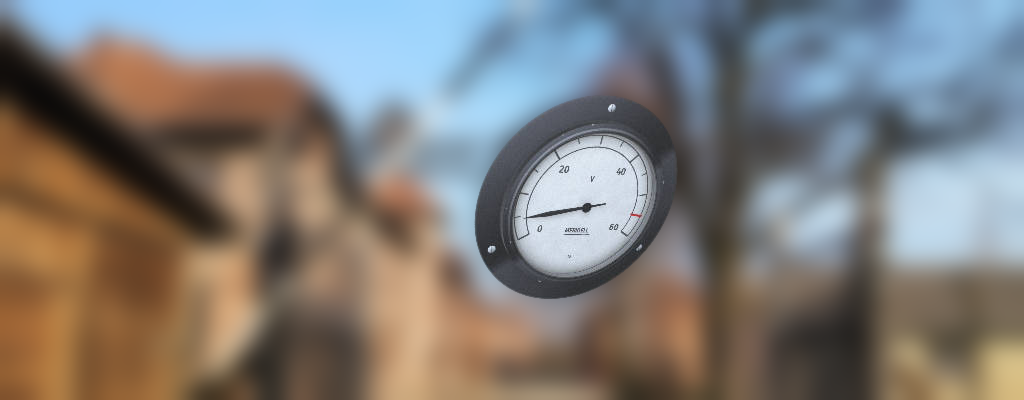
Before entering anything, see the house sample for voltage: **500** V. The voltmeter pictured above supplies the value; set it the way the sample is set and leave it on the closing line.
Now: **5** V
